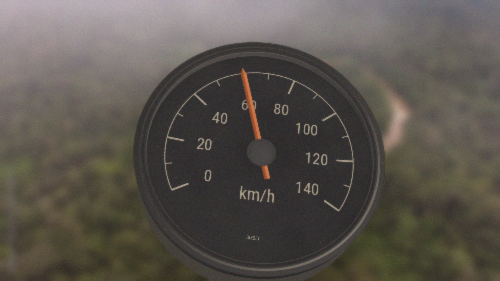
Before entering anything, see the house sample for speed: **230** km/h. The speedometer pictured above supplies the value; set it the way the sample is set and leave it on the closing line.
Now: **60** km/h
